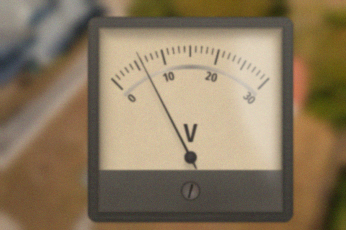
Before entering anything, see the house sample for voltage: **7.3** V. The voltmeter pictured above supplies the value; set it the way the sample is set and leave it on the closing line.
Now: **6** V
